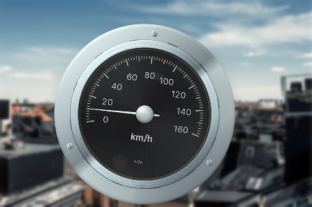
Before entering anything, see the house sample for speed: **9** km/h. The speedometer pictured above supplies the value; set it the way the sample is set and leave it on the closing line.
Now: **10** km/h
